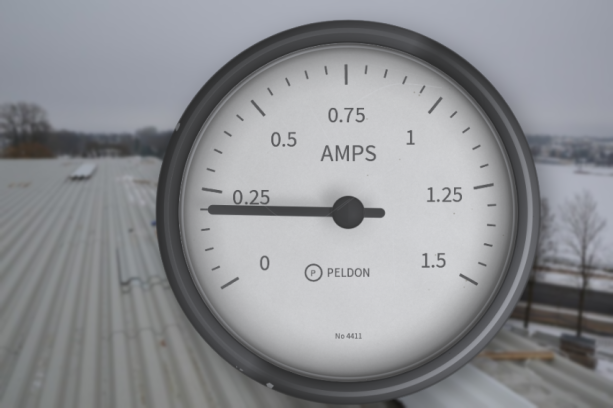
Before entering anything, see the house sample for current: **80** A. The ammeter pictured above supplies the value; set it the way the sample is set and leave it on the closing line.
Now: **0.2** A
